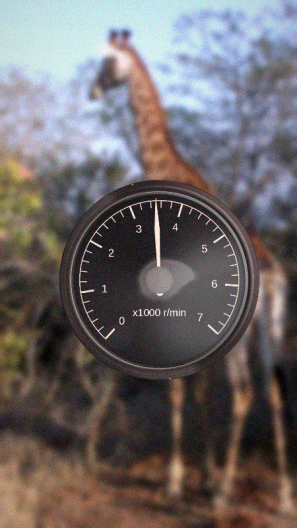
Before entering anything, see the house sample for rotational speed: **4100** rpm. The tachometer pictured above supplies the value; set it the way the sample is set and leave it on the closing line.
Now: **3500** rpm
